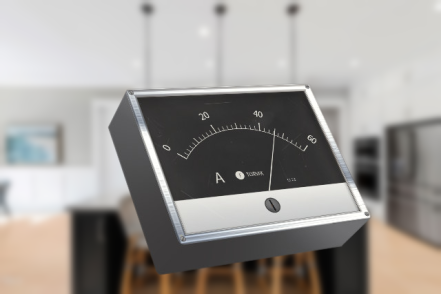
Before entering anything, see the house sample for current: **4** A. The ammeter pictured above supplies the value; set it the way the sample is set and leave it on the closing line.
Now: **46** A
